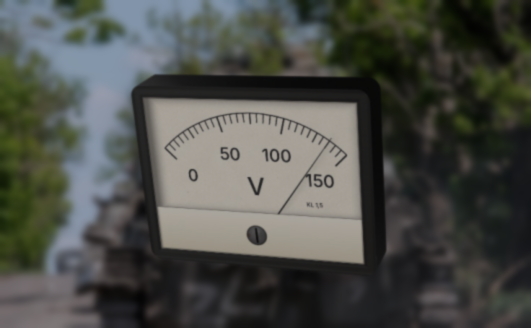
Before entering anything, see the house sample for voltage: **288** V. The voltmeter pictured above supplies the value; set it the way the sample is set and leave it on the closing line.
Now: **135** V
